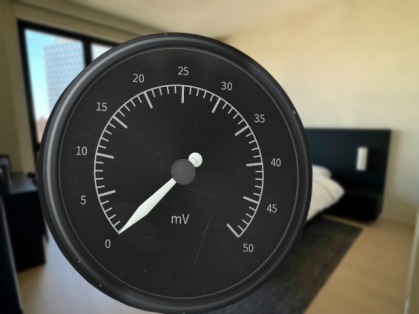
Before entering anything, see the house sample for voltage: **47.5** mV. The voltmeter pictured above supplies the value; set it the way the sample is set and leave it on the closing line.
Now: **0** mV
